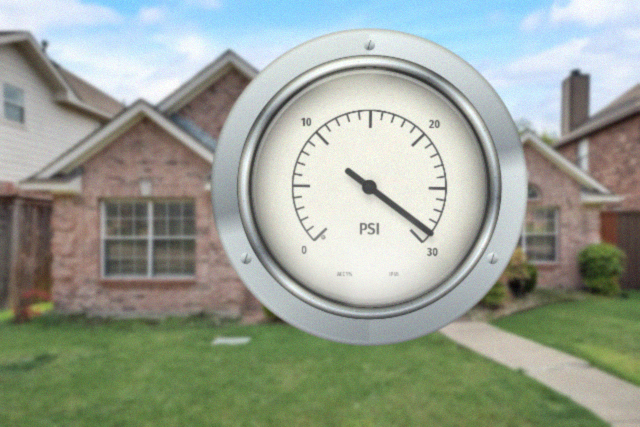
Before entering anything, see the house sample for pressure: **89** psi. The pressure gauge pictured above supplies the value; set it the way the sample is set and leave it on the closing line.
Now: **29** psi
